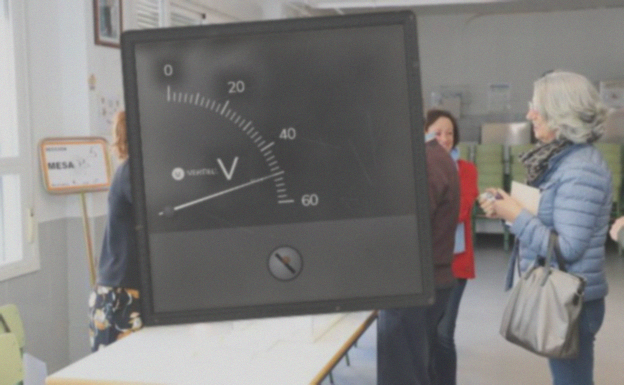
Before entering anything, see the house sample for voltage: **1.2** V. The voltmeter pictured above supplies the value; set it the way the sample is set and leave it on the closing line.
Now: **50** V
